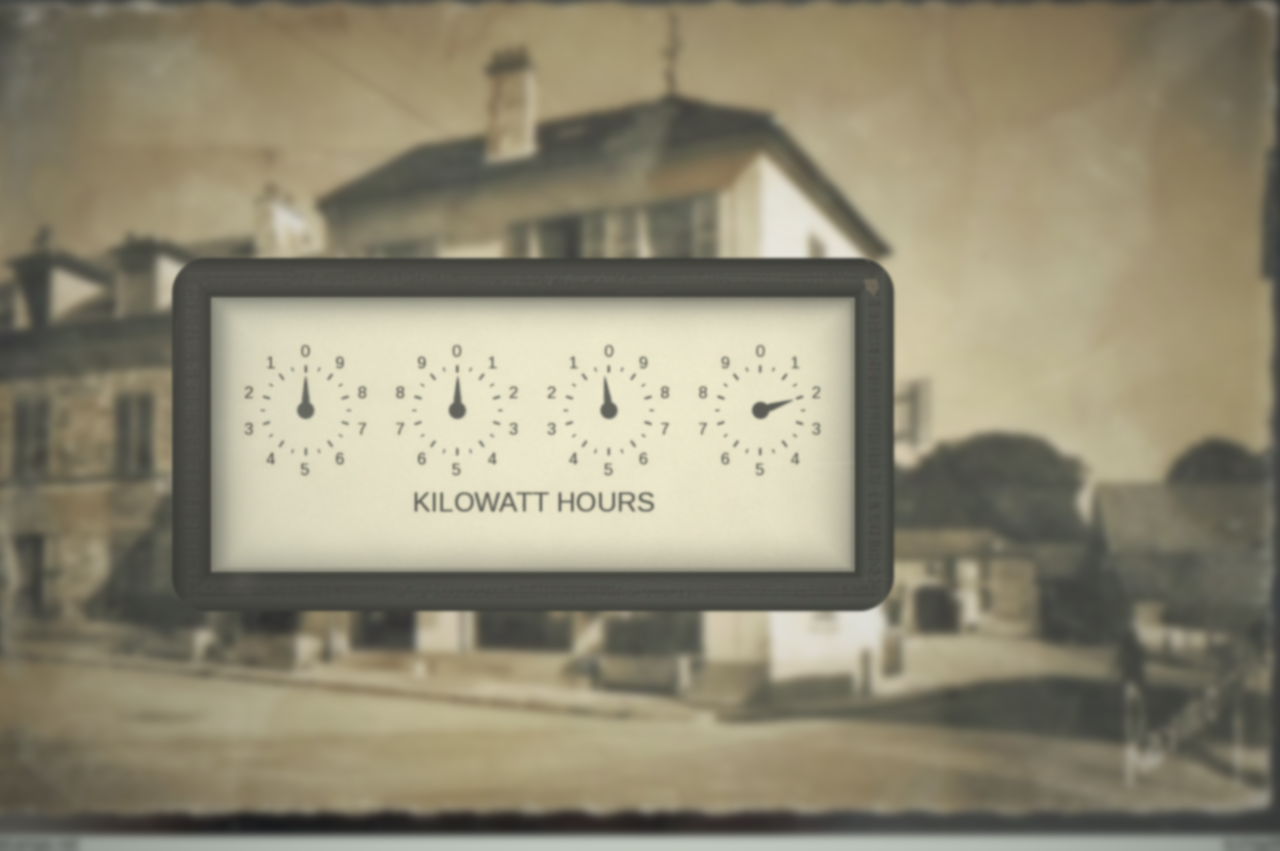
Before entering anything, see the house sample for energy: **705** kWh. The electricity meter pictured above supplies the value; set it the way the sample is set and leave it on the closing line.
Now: **2** kWh
